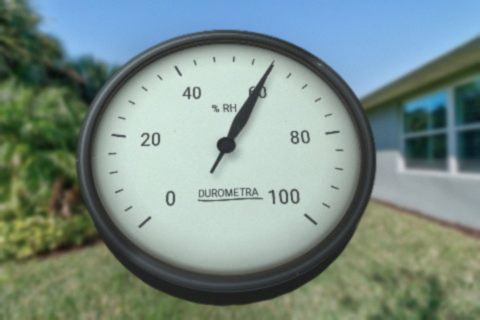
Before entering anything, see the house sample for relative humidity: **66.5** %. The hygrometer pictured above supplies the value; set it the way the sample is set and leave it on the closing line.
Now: **60** %
